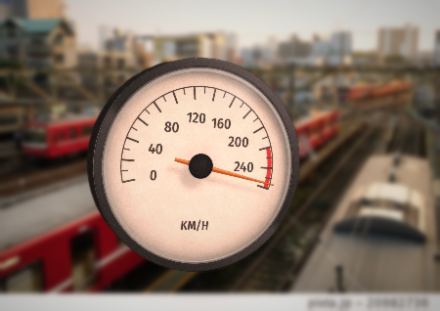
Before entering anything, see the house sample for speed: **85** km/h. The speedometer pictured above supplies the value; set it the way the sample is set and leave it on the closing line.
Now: **255** km/h
